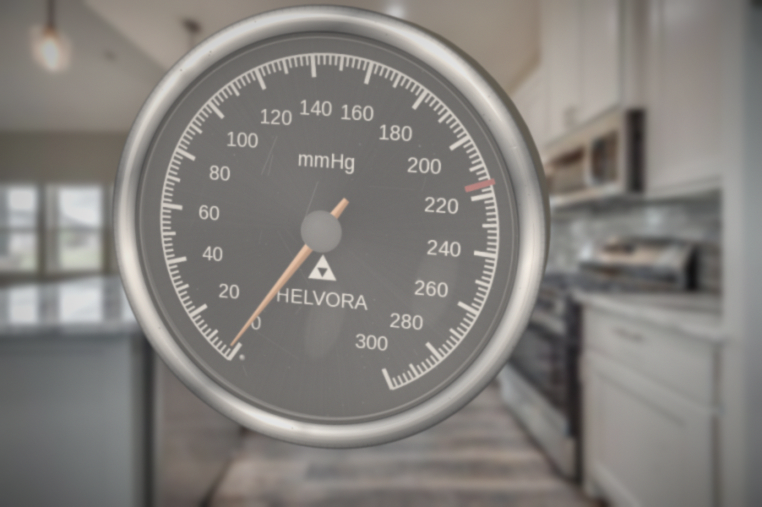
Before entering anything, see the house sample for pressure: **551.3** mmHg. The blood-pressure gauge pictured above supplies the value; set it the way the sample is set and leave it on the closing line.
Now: **2** mmHg
